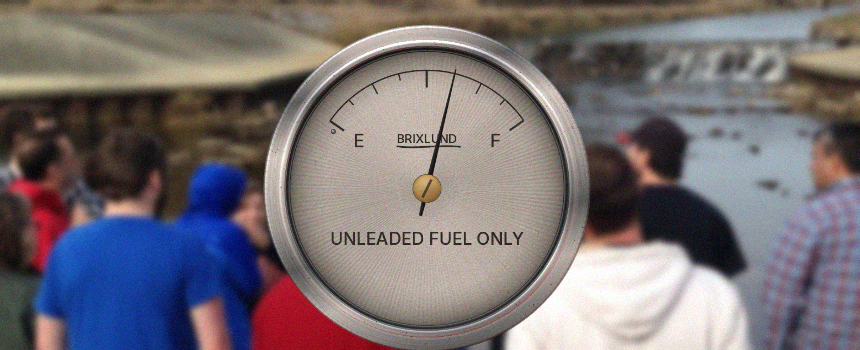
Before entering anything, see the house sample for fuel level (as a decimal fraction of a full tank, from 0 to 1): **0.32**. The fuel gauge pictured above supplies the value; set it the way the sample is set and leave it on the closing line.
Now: **0.625**
